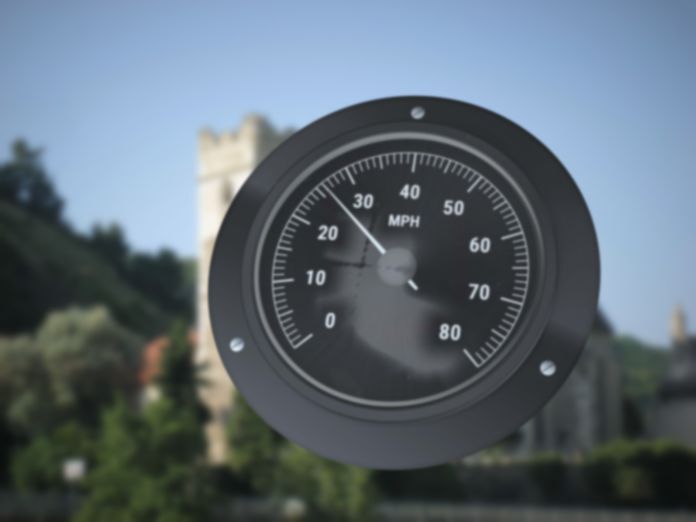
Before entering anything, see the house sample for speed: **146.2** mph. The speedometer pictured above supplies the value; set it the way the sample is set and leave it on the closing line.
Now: **26** mph
